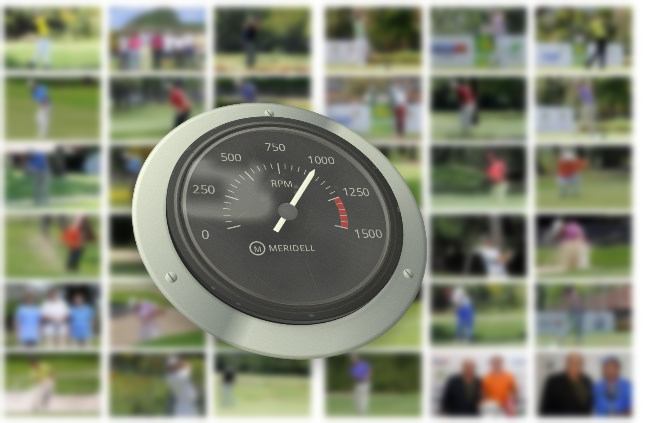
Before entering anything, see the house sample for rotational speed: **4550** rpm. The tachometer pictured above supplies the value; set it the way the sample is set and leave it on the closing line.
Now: **1000** rpm
